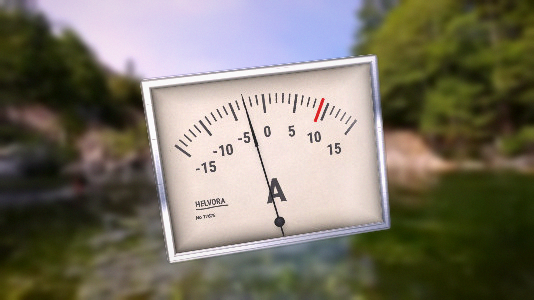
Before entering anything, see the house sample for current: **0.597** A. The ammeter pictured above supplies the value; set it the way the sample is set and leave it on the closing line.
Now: **-3** A
